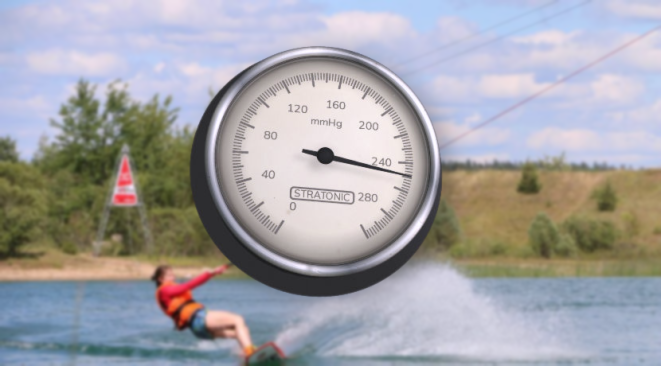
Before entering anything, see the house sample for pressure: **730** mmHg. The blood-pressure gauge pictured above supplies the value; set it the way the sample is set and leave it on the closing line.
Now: **250** mmHg
